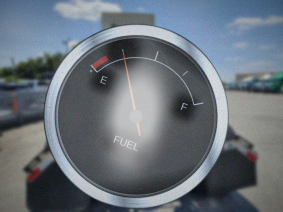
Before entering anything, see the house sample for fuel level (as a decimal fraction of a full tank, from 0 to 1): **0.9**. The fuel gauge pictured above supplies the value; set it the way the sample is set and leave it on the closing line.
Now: **0.25**
